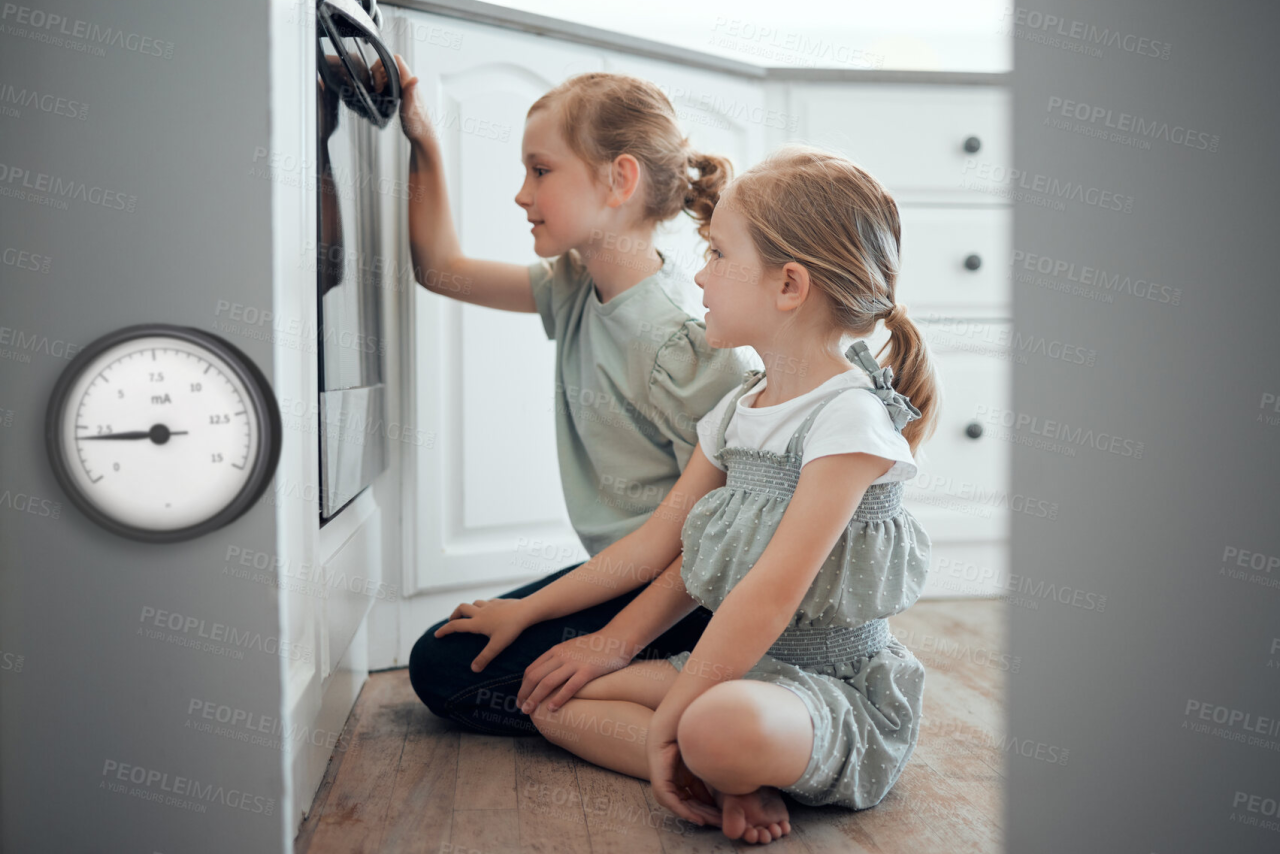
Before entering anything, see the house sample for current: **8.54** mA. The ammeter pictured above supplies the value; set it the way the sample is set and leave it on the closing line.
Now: **2** mA
